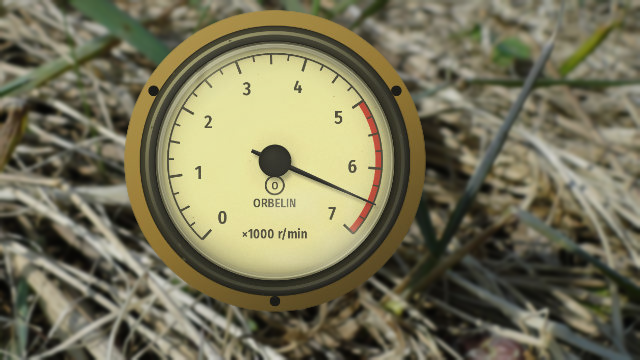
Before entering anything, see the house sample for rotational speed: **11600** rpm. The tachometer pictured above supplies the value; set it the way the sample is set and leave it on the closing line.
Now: **6500** rpm
